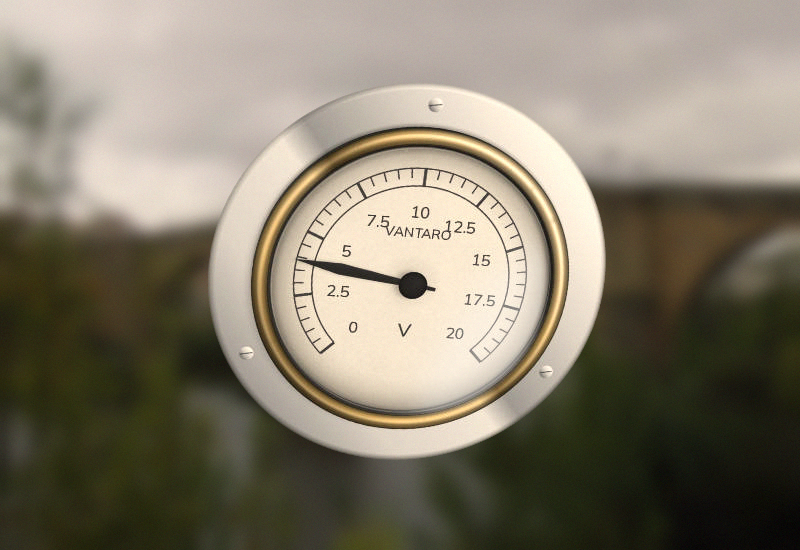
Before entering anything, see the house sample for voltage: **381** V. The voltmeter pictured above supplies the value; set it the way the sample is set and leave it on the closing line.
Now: **4** V
